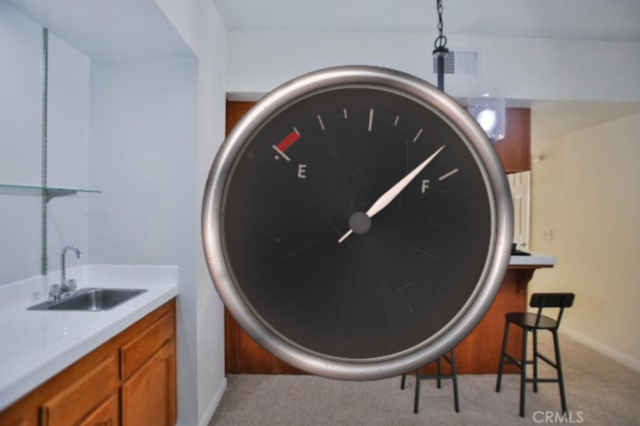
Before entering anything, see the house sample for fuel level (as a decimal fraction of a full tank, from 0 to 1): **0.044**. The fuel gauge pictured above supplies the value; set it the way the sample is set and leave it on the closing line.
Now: **0.875**
